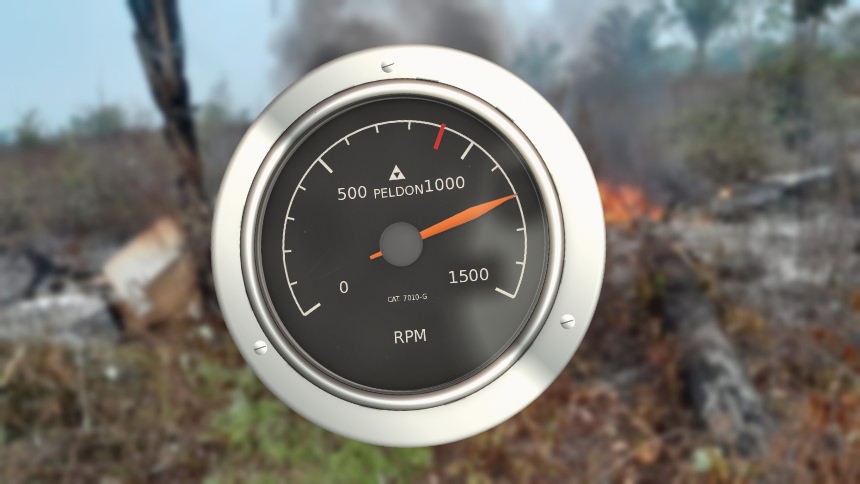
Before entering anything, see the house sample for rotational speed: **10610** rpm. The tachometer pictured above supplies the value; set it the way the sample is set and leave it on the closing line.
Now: **1200** rpm
